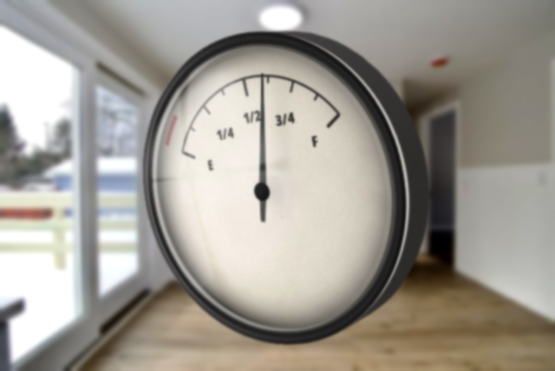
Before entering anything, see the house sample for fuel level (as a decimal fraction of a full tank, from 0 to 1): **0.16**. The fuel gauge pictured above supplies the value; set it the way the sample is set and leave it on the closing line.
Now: **0.625**
